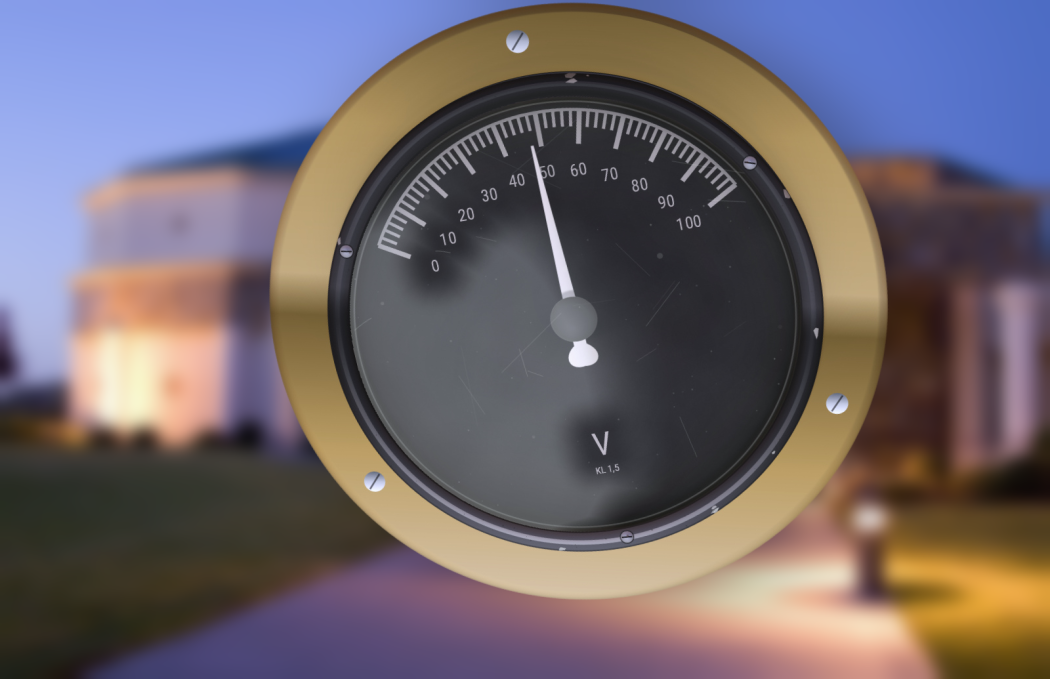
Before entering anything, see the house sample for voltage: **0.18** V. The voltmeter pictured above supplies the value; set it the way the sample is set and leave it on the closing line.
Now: **48** V
